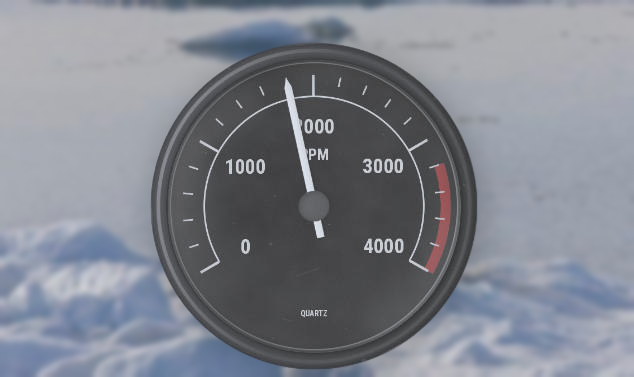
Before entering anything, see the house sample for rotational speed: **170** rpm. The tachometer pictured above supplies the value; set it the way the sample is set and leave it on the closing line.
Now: **1800** rpm
